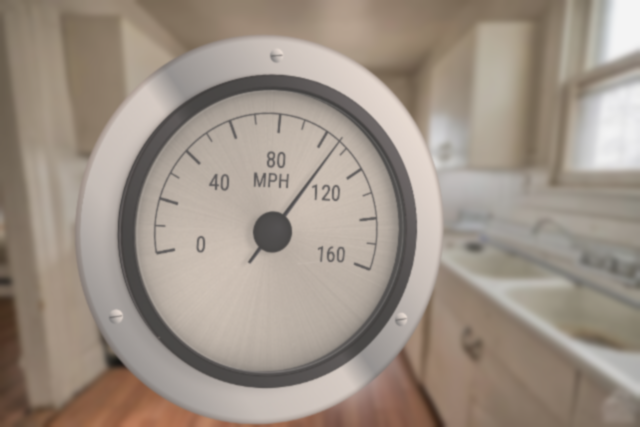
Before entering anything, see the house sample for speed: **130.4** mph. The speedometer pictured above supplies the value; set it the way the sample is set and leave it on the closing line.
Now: **105** mph
